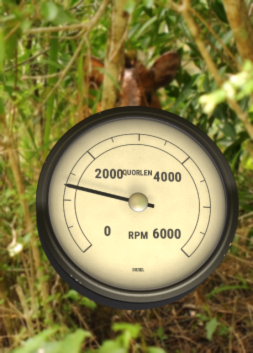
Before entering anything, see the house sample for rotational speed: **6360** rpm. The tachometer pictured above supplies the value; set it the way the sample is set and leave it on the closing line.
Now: **1250** rpm
